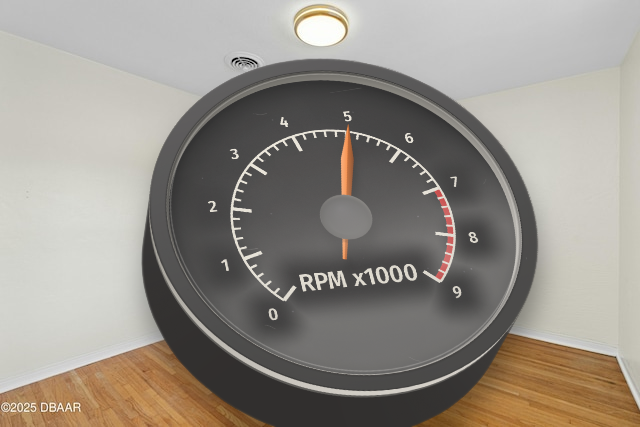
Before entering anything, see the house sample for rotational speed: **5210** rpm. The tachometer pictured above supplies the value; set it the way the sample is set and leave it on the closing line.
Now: **5000** rpm
